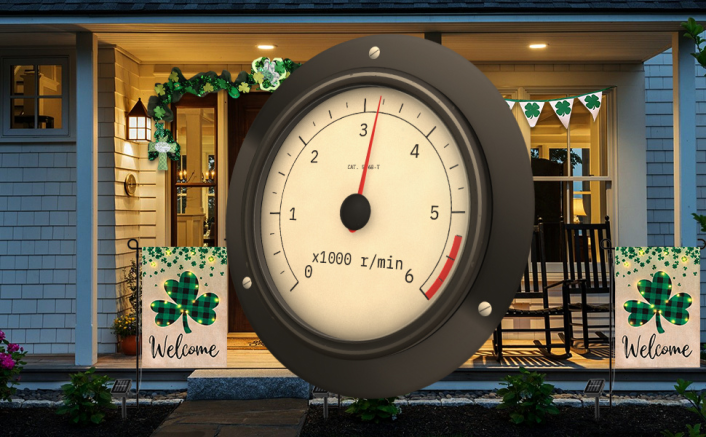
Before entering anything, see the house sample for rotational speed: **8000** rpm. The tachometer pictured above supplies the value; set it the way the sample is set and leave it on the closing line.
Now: **3250** rpm
